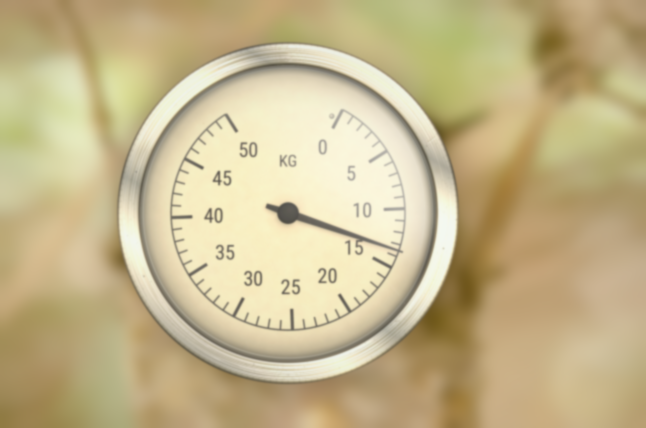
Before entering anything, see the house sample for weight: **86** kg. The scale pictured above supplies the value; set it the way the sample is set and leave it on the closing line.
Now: **13.5** kg
